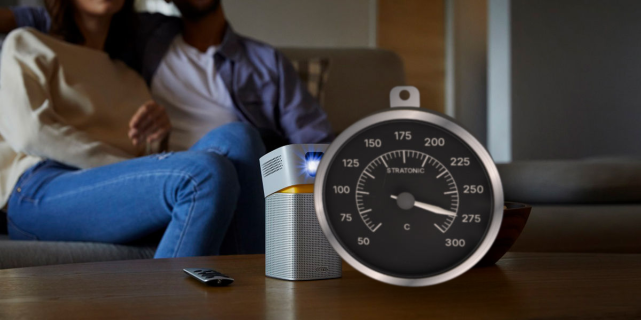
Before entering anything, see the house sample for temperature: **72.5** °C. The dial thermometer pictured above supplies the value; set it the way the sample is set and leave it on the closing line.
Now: **275** °C
